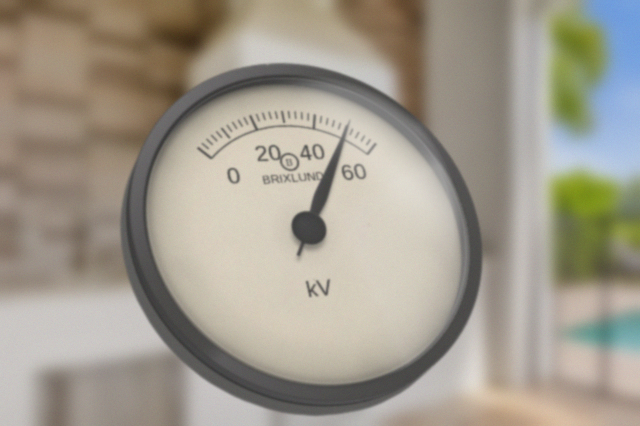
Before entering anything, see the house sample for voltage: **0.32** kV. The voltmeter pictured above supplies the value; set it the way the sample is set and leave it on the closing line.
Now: **50** kV
